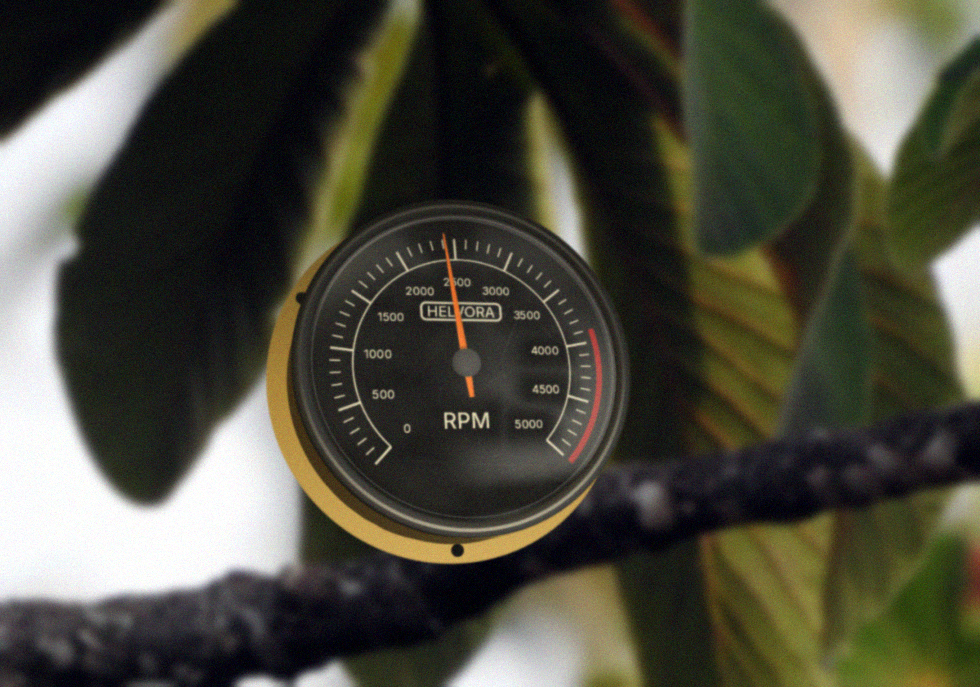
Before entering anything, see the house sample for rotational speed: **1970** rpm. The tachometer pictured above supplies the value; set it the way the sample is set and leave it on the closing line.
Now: **2400** rpm
